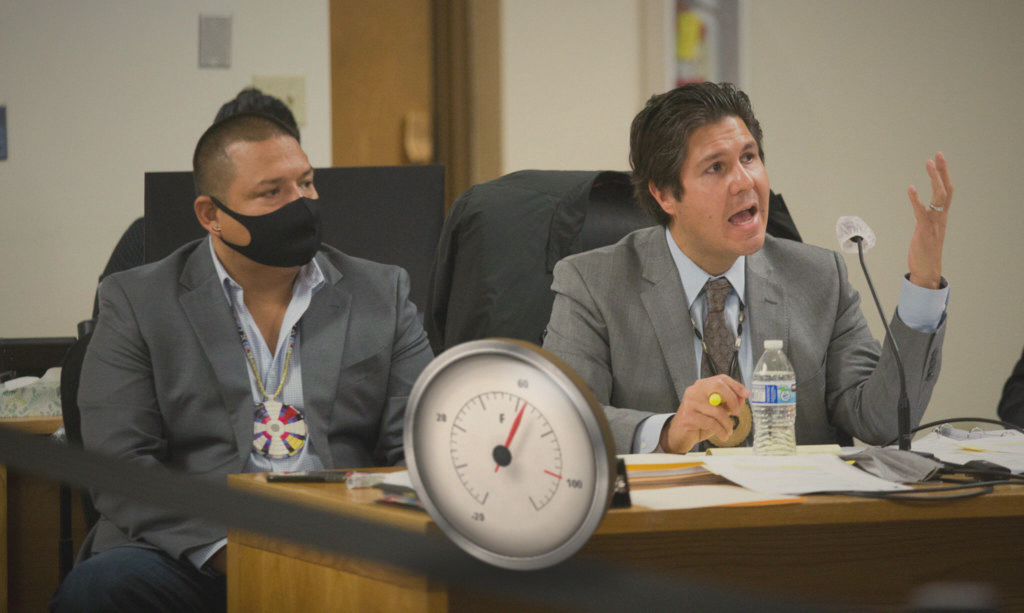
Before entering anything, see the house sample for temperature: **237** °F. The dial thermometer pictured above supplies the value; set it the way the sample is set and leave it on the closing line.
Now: **64** °F
